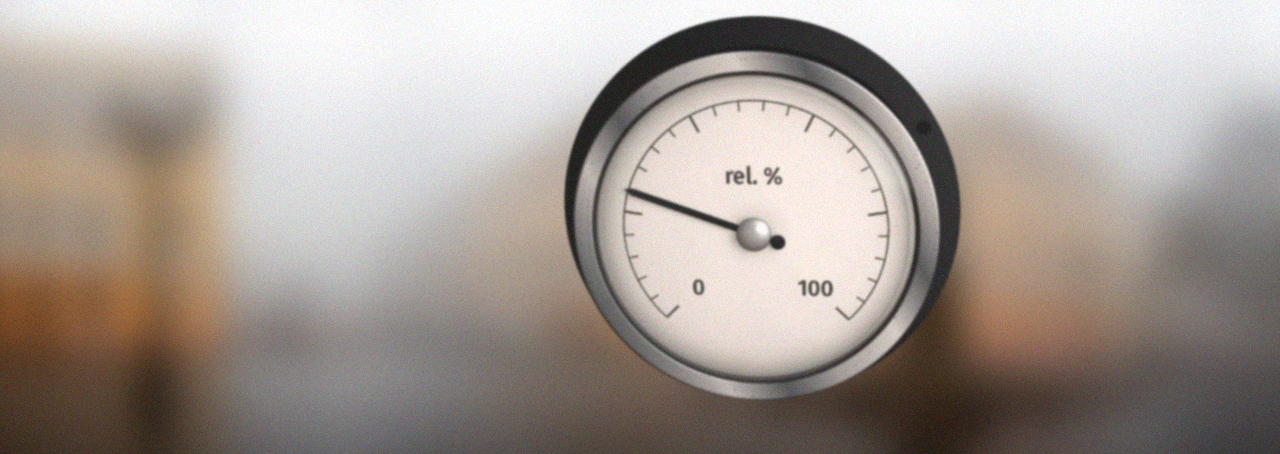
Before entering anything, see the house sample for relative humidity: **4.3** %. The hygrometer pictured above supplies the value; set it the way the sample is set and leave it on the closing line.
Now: **24** %
